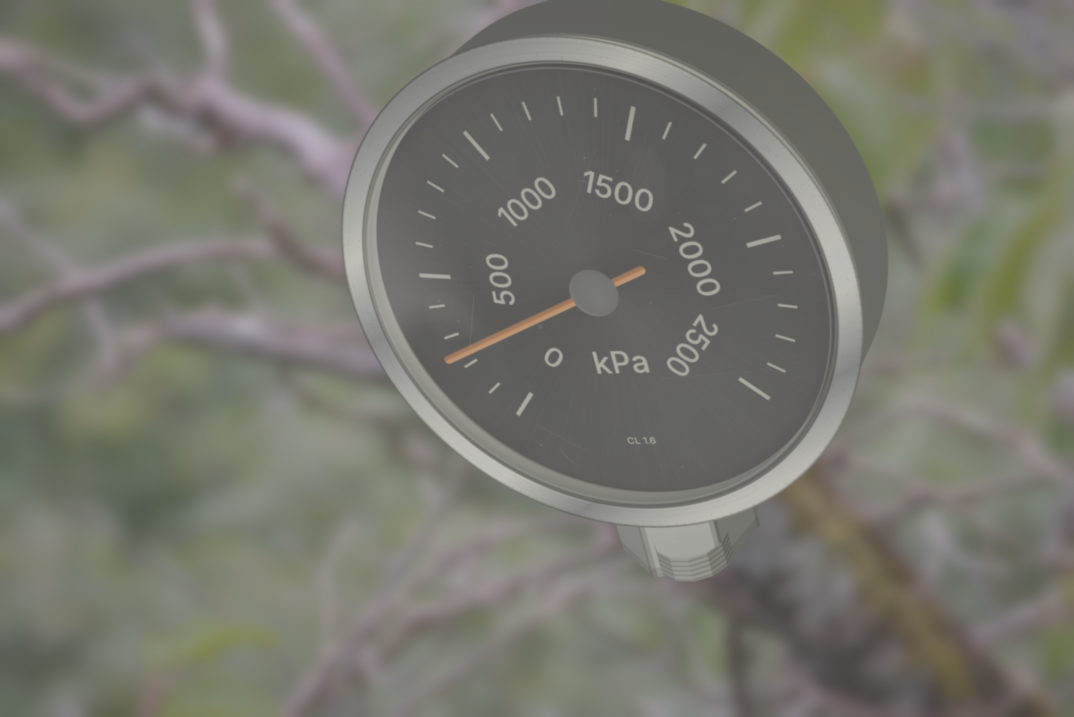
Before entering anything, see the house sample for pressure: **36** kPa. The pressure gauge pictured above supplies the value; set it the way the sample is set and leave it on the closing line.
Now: **250** kPa
